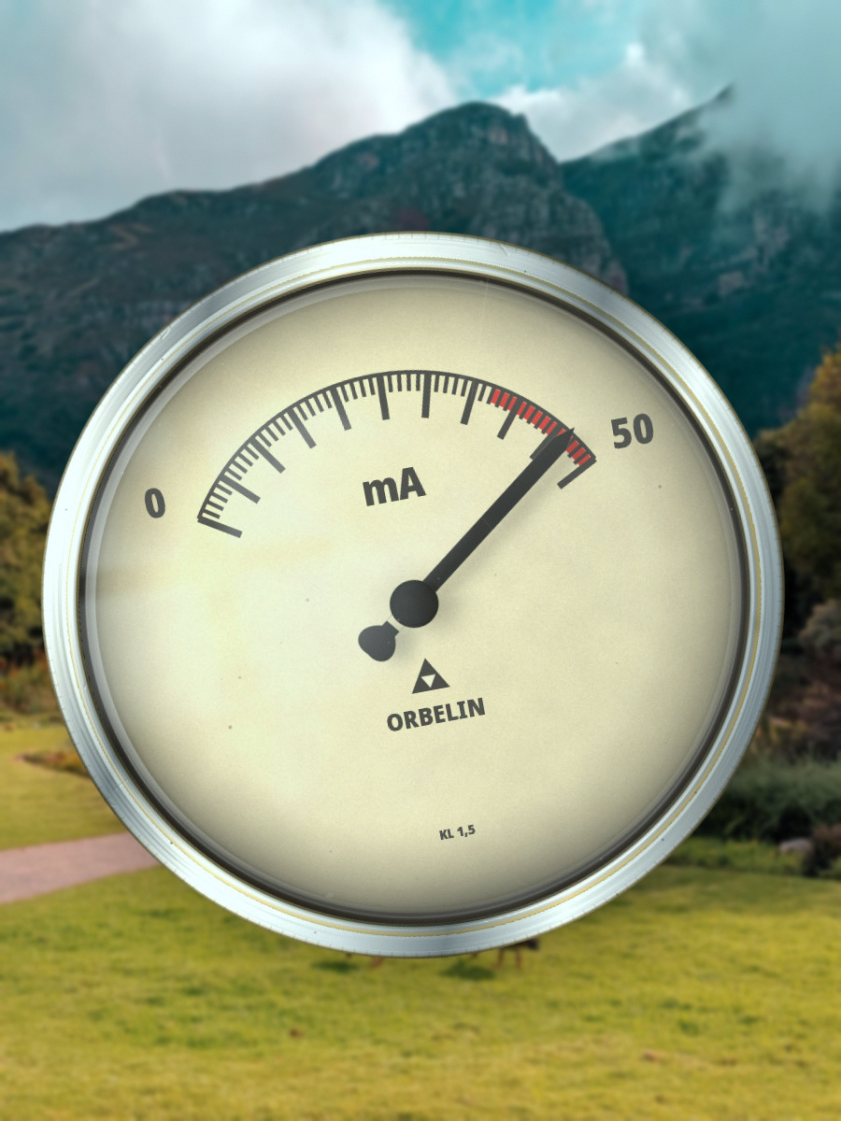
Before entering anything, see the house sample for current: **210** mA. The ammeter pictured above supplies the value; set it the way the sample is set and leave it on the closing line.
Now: **46** mA
